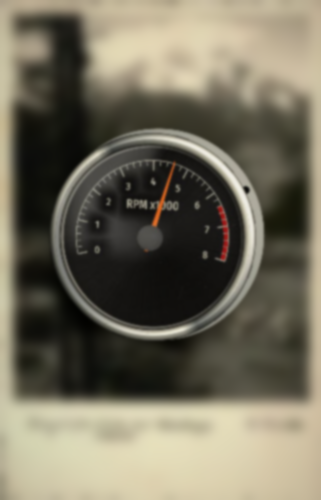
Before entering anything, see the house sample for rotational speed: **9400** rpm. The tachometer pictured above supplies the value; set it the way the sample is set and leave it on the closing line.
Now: **4600** rpm
